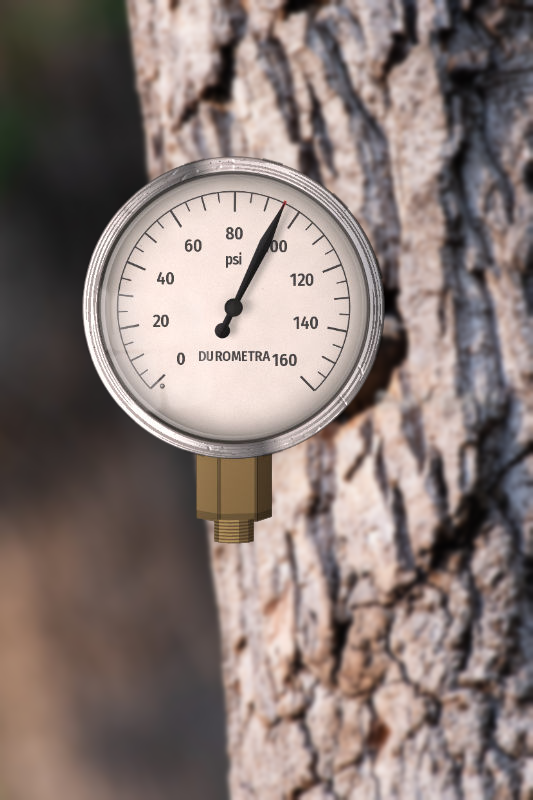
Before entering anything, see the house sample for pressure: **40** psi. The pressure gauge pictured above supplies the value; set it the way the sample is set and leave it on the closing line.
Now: **95** psi
